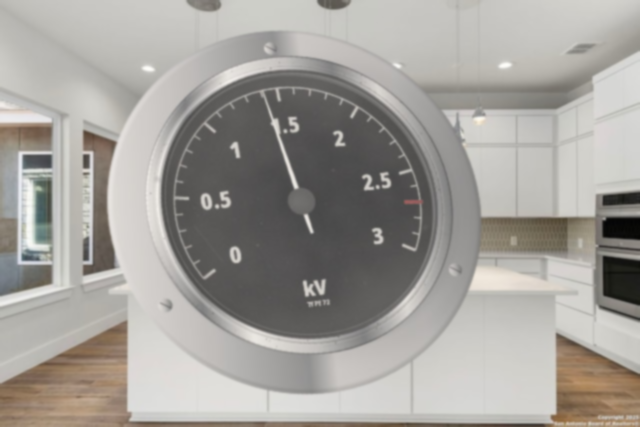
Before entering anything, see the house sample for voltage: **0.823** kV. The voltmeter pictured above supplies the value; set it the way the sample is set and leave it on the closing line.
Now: **1.4** kV
